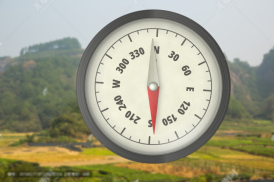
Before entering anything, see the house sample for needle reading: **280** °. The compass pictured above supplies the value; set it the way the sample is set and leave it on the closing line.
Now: **175** °
